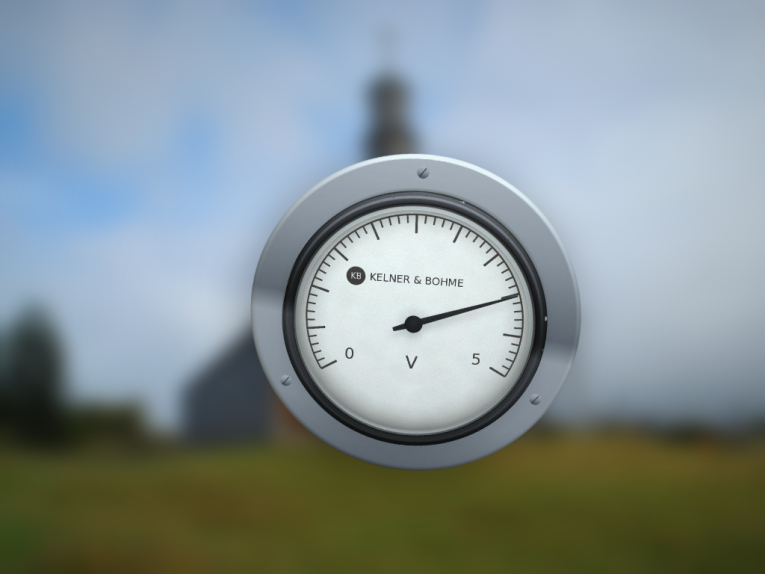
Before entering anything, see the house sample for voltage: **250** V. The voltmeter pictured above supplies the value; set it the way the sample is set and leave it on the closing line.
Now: **4** V
